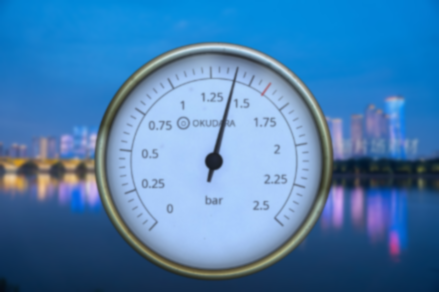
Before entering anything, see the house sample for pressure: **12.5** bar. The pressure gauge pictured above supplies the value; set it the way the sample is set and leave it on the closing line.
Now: **1.4** bar
